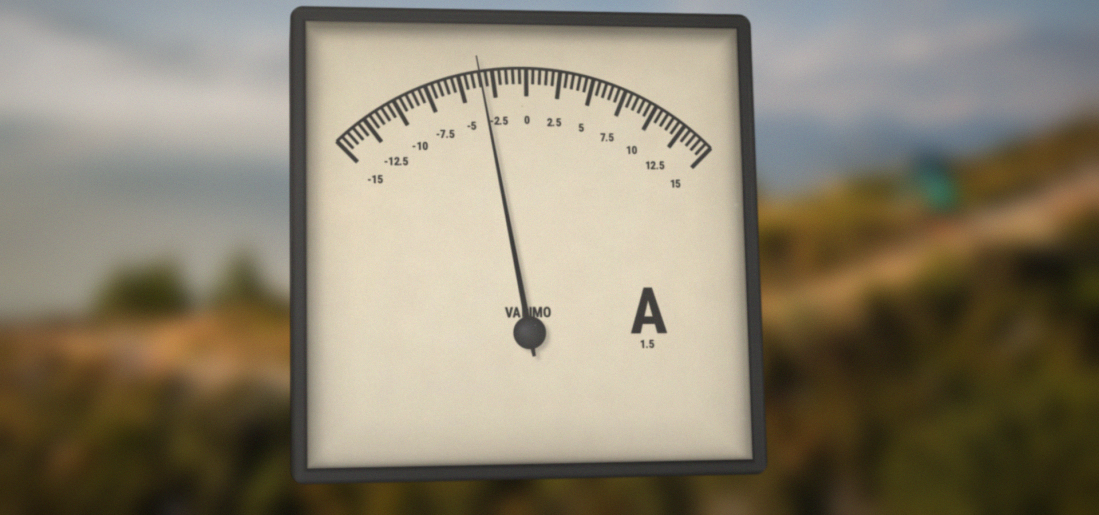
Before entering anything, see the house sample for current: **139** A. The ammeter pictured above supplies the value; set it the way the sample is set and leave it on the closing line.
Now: **-3.5** A
